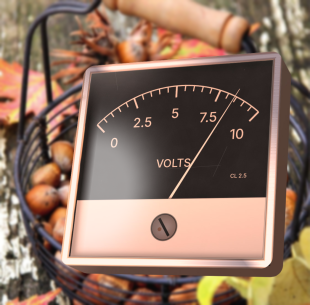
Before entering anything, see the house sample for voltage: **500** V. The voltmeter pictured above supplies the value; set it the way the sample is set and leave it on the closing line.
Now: **8.5** V
